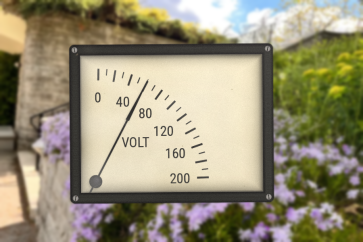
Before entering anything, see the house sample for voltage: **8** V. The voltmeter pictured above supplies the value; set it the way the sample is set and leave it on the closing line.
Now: **60** V
